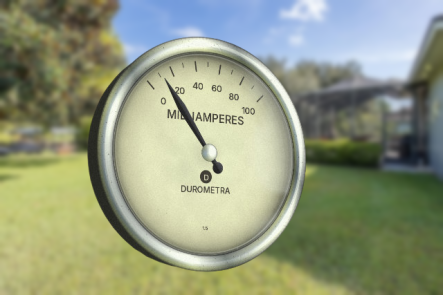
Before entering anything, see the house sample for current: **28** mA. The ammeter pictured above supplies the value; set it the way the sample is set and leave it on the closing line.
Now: **10** mA
